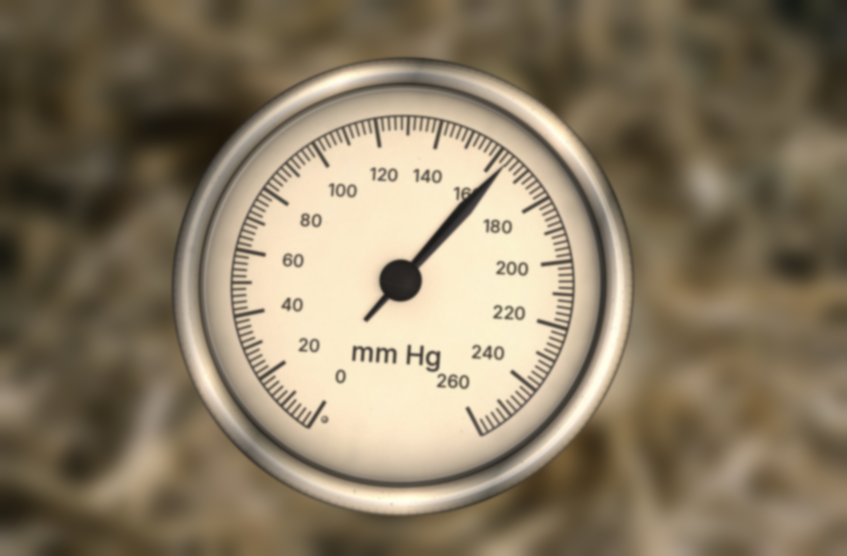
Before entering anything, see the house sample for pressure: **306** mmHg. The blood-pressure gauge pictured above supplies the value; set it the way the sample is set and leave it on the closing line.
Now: **164** mmHg
